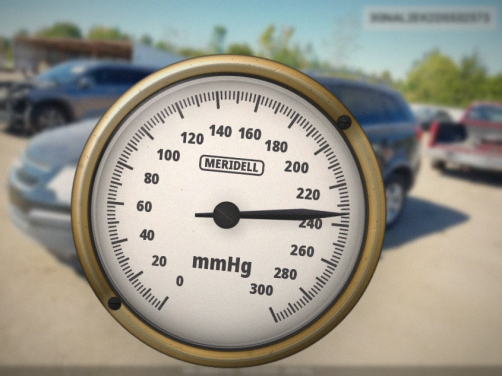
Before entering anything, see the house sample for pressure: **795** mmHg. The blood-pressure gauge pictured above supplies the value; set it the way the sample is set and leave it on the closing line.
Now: **234** mmHg
